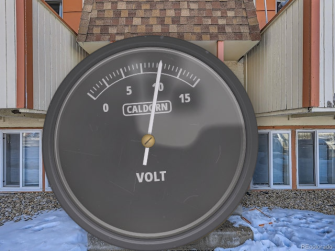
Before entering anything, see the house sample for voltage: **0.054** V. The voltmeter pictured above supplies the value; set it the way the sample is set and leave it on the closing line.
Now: **10** V
